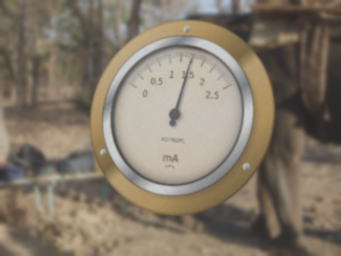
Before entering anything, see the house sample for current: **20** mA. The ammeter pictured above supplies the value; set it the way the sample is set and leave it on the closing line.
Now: **1.5** mA
